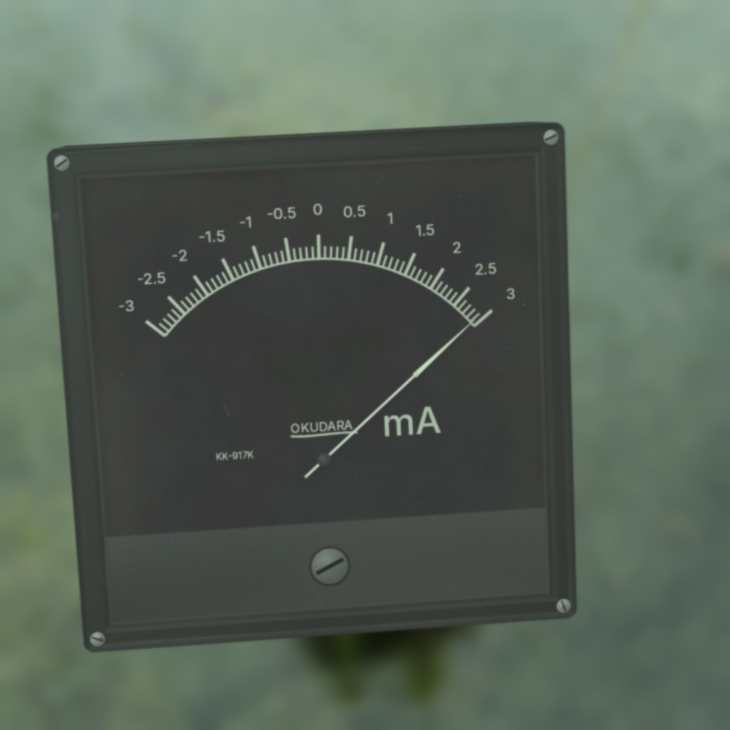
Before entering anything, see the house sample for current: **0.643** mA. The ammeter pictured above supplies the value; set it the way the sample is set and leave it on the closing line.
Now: **2.9** mA
